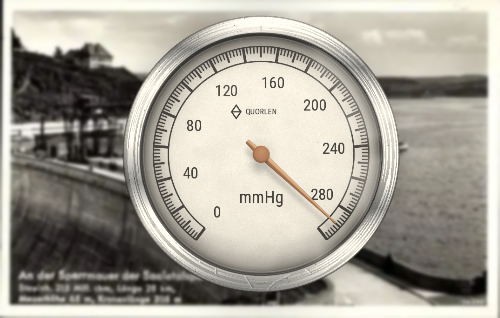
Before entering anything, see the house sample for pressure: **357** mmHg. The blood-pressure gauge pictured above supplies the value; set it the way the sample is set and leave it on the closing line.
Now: **290** mmHg
